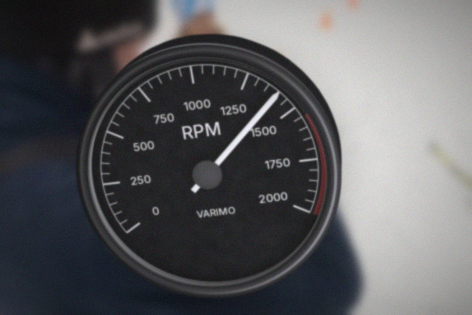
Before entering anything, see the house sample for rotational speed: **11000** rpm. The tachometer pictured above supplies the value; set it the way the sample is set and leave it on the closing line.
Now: **1400** rpm
